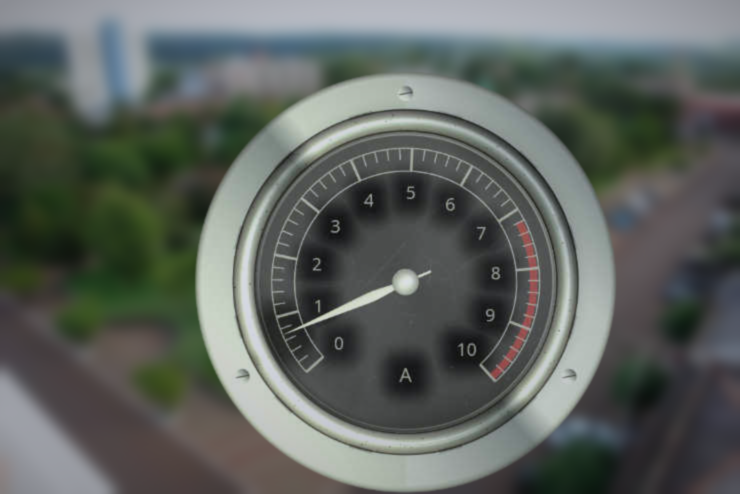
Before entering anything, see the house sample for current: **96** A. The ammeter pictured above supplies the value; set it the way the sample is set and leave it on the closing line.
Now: **0.7** A
